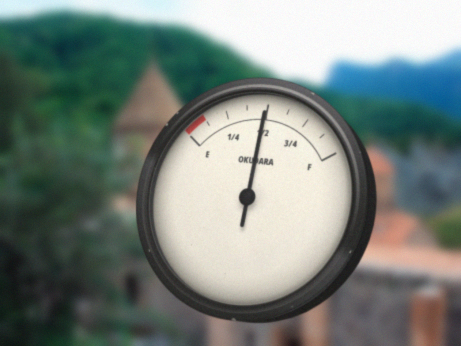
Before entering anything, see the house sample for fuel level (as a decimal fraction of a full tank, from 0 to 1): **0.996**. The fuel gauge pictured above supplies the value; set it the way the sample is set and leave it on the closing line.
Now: **0.5**
